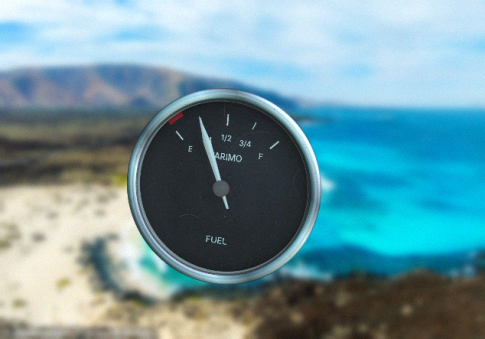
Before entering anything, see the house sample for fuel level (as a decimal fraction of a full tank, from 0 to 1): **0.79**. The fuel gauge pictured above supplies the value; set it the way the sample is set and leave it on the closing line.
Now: **0.25**
